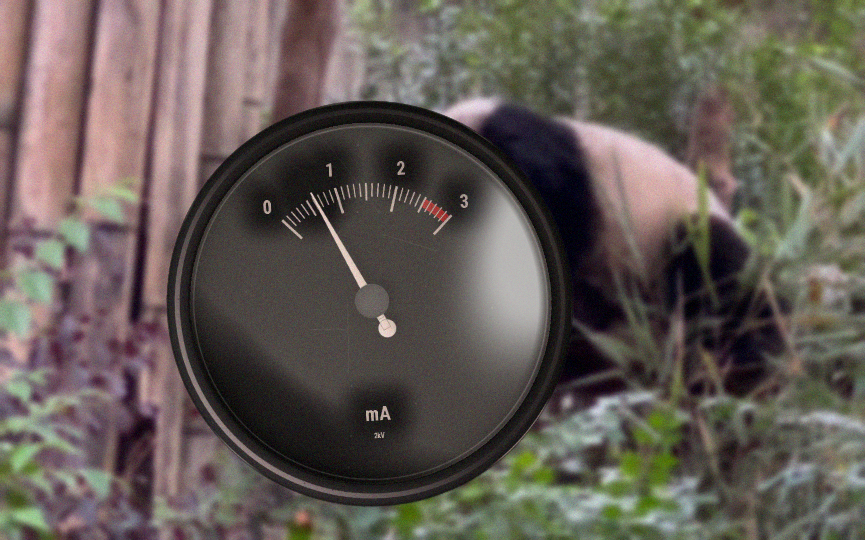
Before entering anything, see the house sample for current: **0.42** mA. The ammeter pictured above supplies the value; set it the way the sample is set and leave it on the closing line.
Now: **0.6** mA
